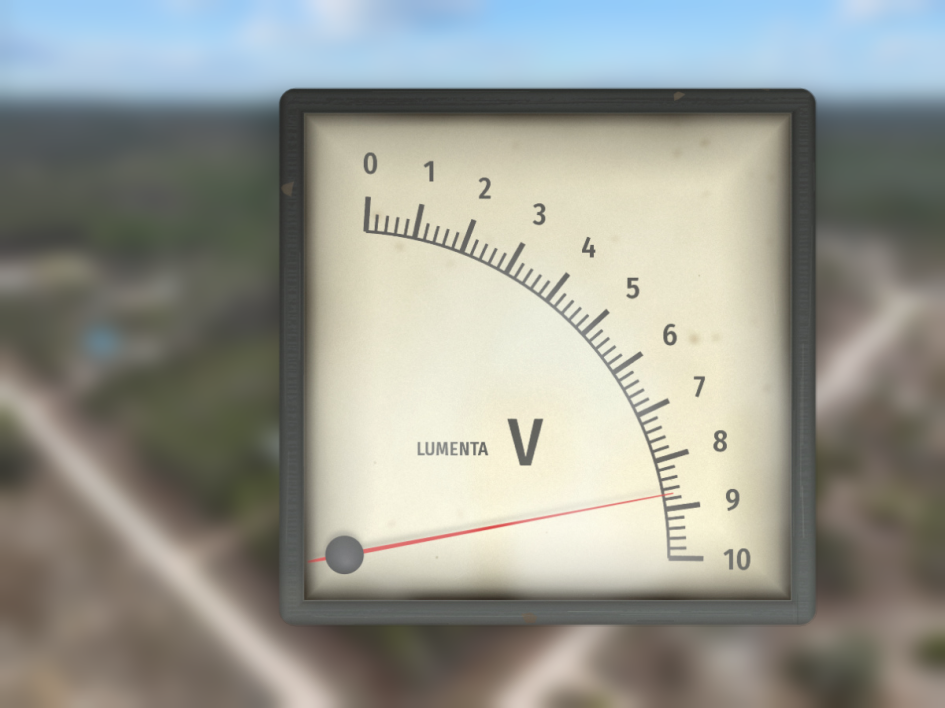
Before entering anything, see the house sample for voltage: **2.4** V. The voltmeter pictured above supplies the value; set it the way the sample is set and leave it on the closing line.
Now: **8.7** V
